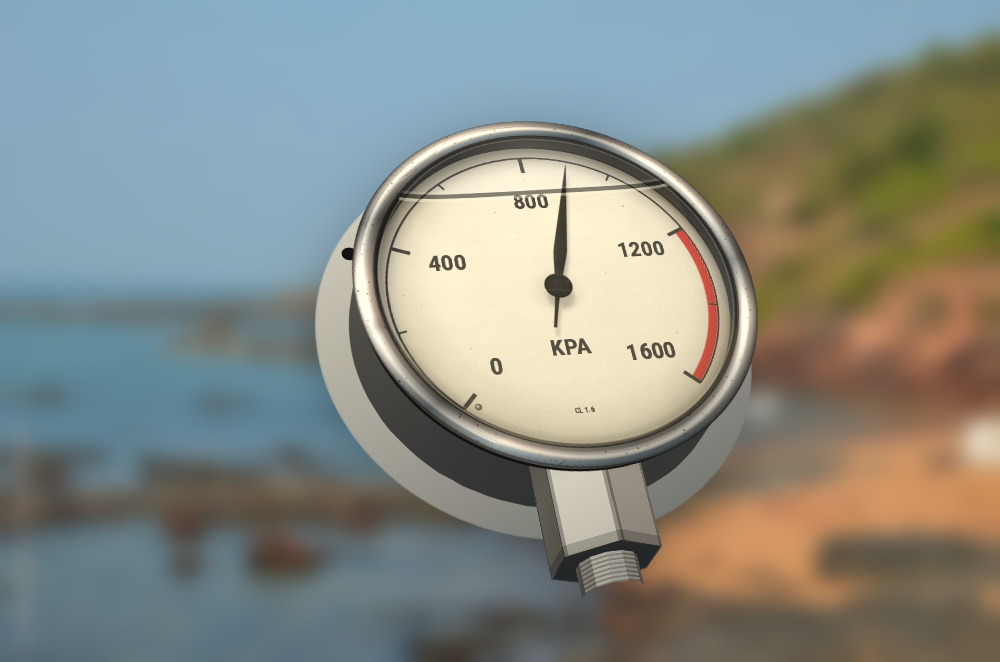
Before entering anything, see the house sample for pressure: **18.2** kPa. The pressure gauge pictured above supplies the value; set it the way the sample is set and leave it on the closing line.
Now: **900** kPa
